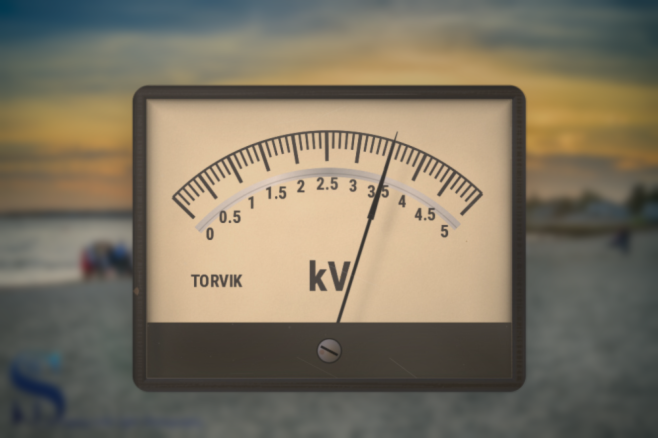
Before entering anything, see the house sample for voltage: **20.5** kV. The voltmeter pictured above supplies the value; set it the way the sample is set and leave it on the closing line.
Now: **3.5** kV
